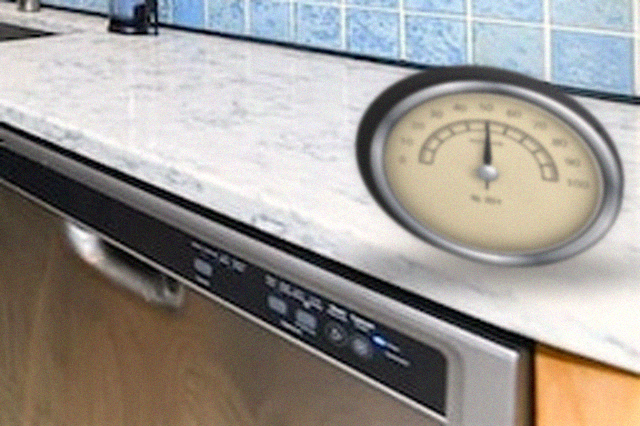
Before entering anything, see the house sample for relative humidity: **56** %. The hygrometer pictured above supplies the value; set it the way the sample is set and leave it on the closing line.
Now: **50** %
